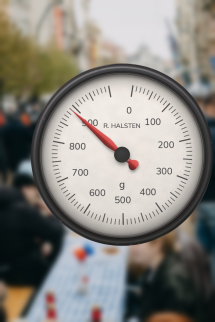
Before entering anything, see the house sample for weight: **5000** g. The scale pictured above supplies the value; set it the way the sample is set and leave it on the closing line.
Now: **890** g
